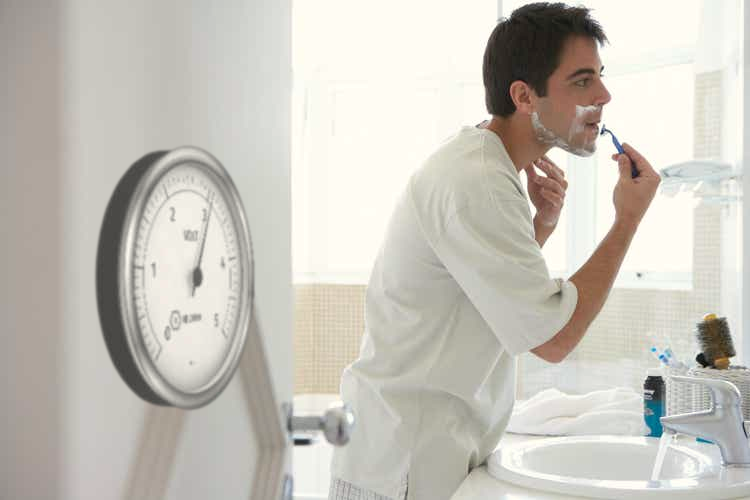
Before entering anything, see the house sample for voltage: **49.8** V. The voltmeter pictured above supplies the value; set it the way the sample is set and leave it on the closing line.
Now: **3** V
